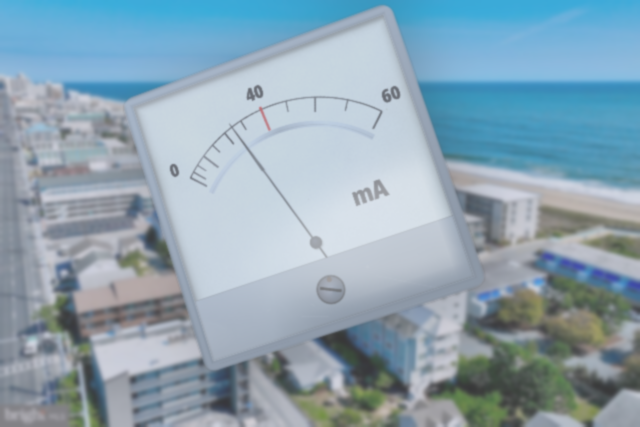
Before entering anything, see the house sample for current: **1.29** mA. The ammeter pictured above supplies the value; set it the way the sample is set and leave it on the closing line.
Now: **32.5** mA
